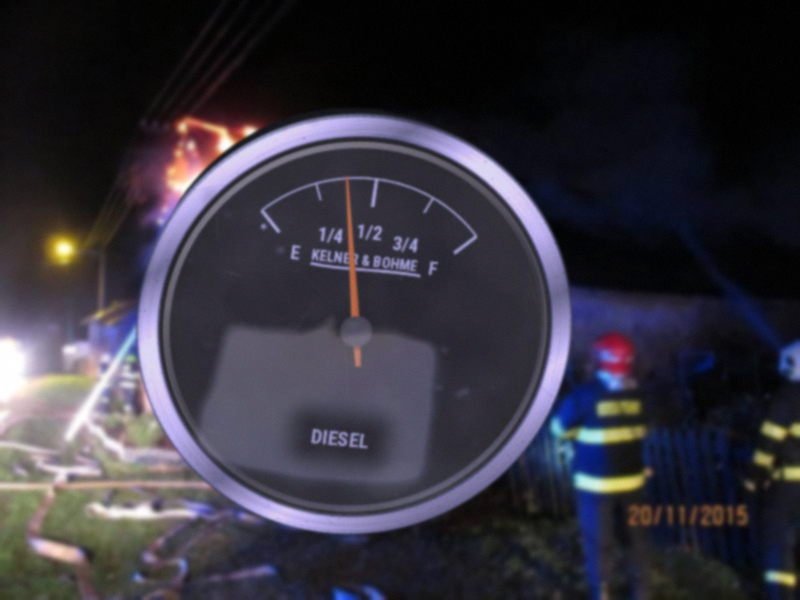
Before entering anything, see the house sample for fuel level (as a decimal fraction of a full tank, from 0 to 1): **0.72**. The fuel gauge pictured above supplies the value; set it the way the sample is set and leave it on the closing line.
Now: **0.375**
